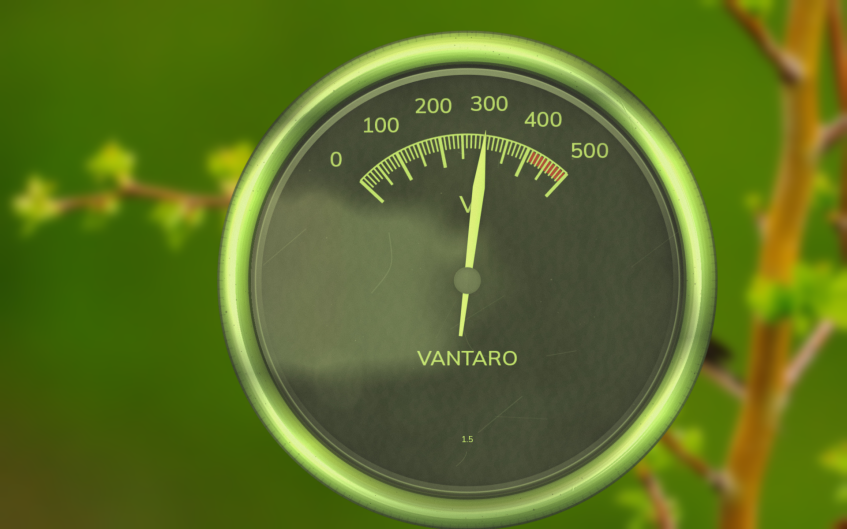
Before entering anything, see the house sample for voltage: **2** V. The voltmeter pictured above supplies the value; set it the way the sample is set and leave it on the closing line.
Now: **300** V
